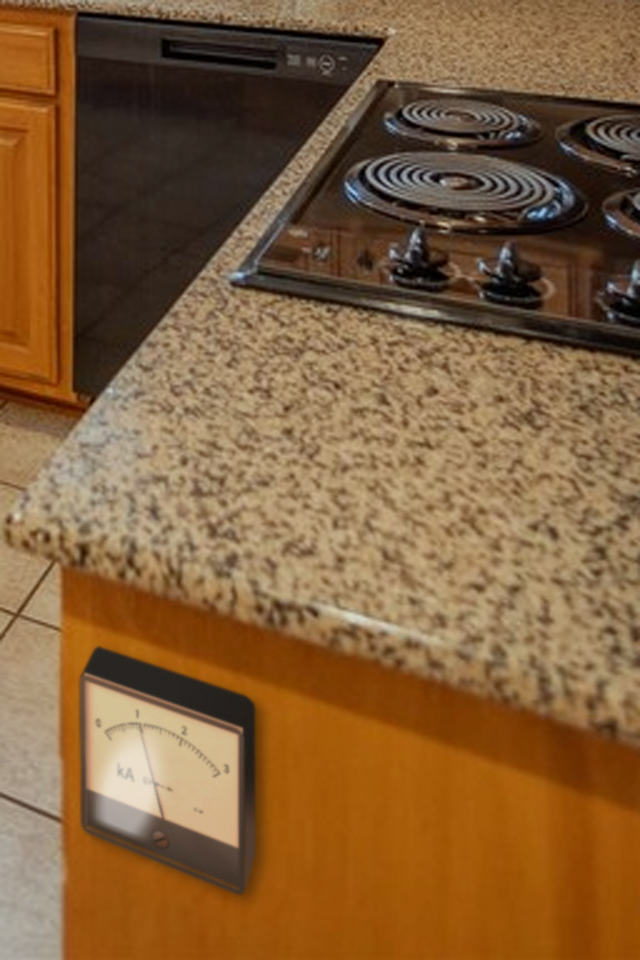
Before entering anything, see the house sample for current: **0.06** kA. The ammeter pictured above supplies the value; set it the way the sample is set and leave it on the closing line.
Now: **1** kA
